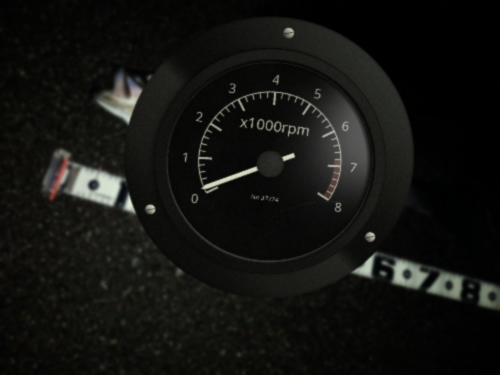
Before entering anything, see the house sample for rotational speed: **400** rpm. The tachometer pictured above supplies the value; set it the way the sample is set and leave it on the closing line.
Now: **200** rpm
